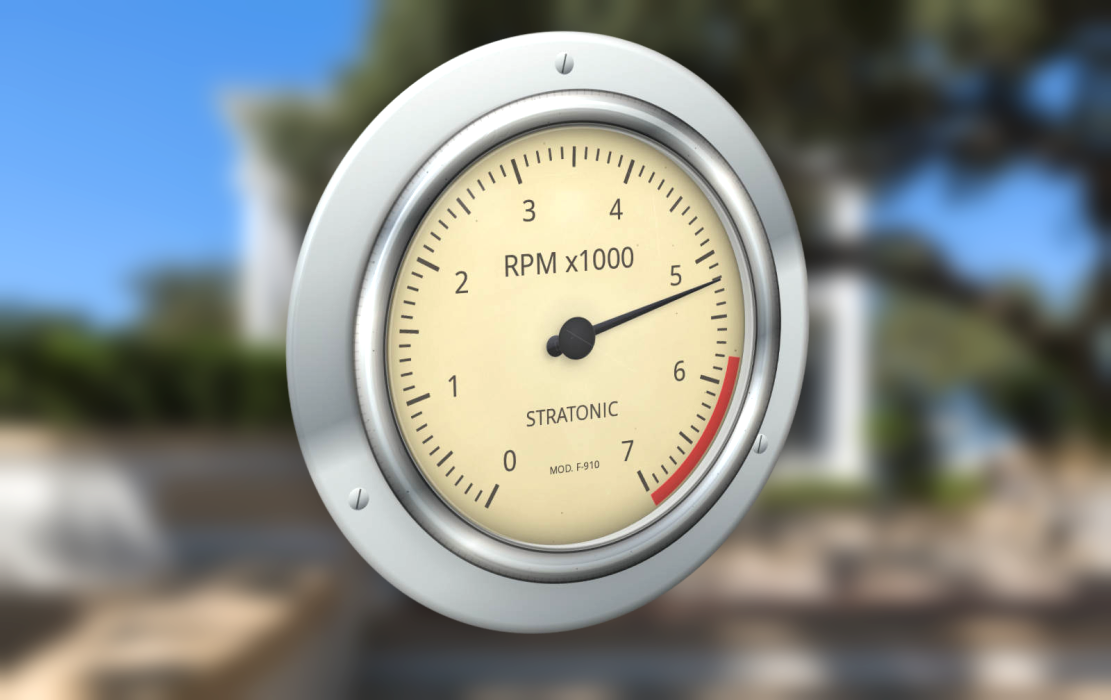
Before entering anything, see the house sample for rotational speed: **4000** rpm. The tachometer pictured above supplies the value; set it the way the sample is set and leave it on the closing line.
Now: **5200** rpm
